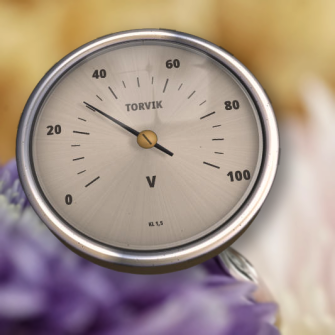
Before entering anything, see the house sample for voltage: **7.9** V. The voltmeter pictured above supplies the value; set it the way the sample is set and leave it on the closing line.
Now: **30** V
